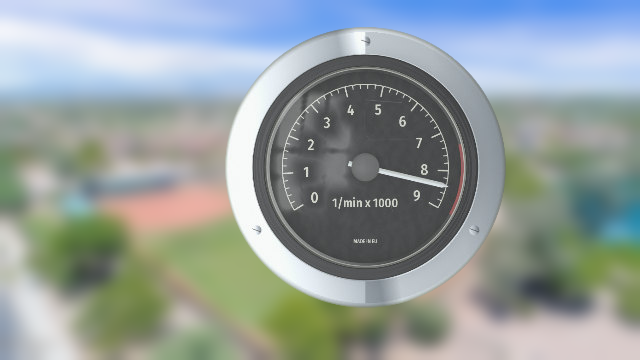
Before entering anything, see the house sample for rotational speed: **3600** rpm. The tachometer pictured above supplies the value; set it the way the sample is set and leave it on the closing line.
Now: **8400** rpm
